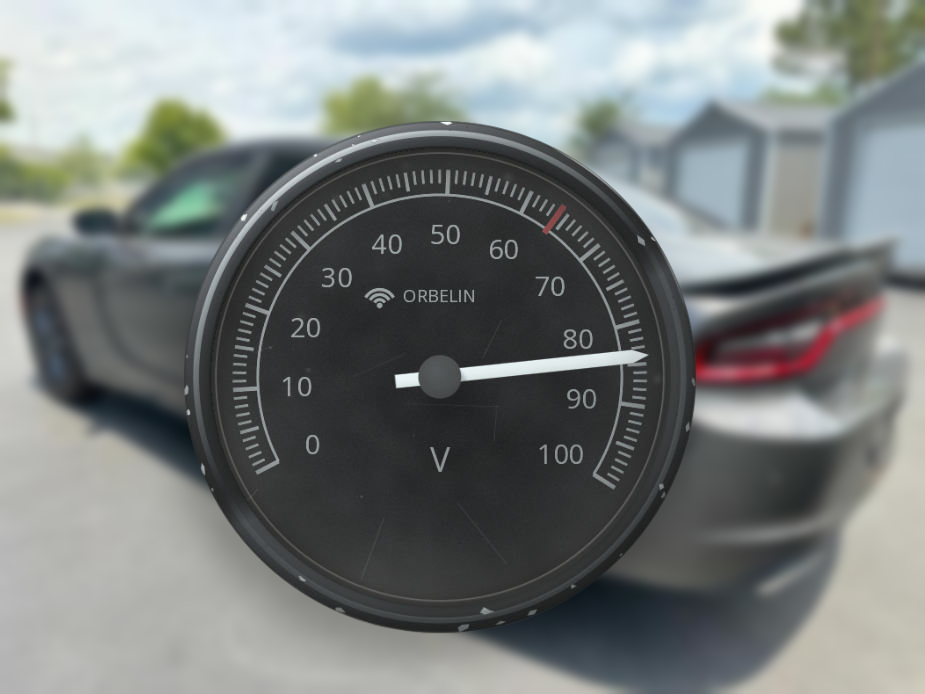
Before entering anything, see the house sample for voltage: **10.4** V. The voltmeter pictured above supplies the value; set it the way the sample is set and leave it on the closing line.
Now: **84** V
